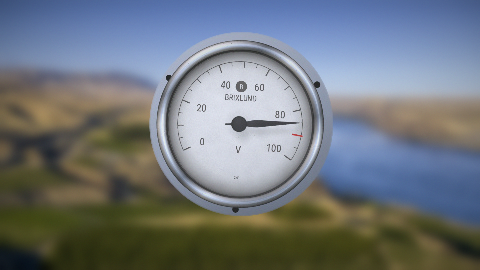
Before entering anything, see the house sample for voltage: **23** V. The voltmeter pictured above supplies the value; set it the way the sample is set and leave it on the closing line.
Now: **85** V
